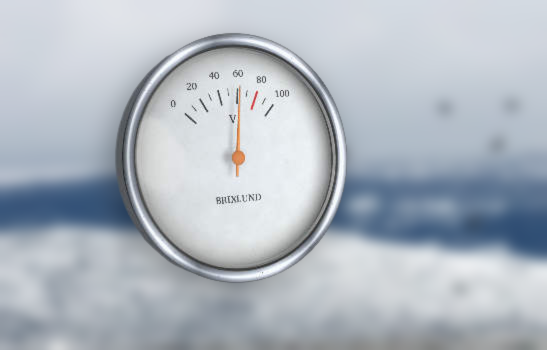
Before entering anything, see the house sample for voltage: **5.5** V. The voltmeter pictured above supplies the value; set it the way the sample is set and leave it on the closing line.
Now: **60** V
